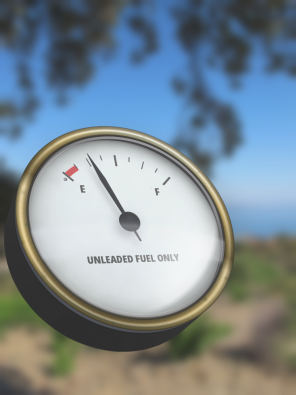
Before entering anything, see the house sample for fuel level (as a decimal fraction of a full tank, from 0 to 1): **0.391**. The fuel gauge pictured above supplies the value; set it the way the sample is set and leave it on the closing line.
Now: **0.25**
